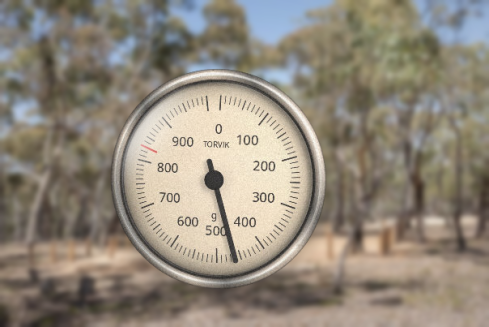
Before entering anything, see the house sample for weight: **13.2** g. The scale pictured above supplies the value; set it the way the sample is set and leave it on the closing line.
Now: **460** g
